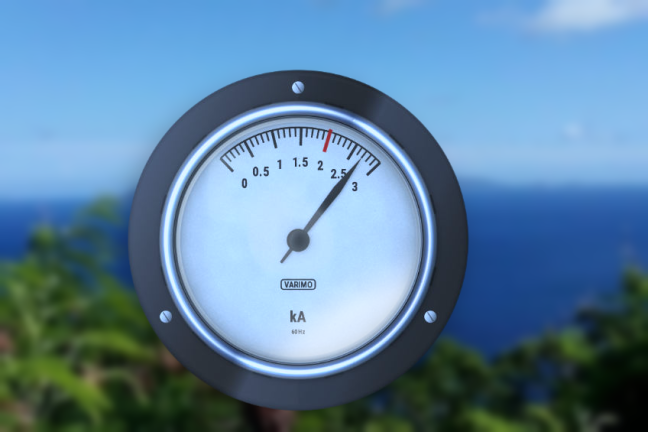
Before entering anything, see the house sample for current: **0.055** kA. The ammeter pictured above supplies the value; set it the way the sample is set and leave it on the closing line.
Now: **2.7** kA
